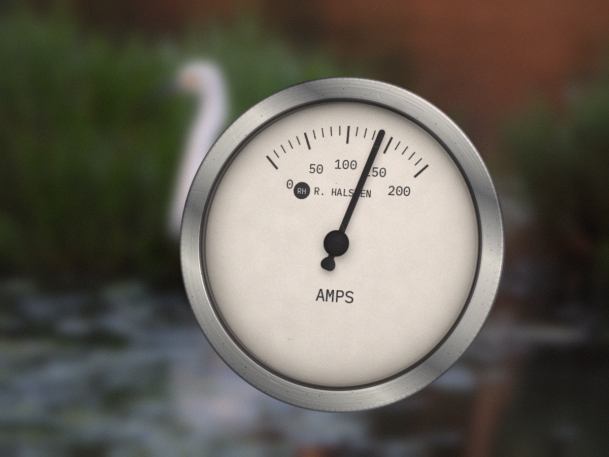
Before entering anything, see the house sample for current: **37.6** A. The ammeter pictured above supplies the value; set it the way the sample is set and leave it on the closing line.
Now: **140** A
